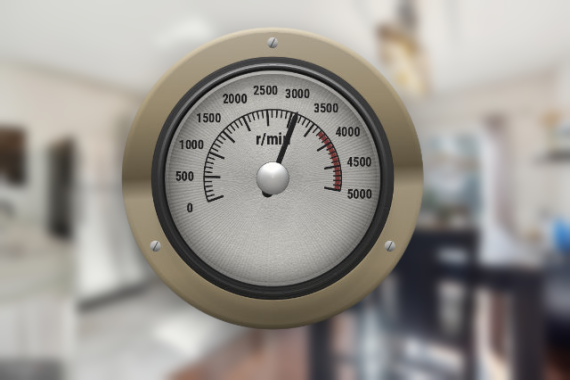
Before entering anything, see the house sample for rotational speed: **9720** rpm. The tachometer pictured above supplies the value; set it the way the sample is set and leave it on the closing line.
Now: **3100** rpm
